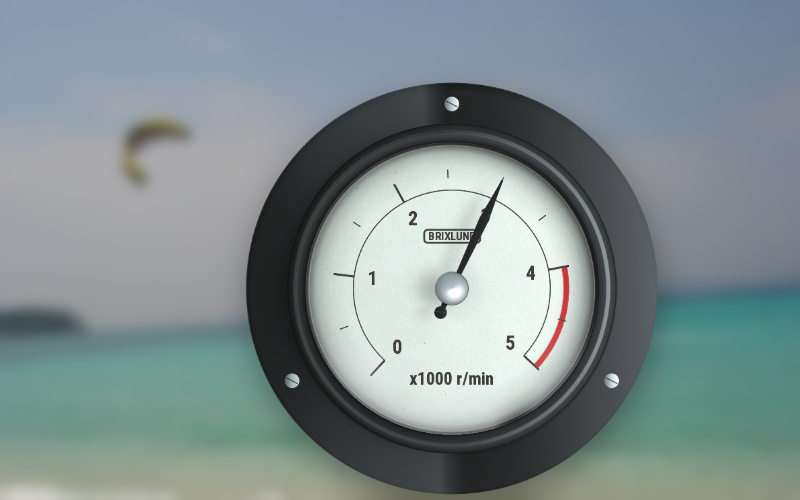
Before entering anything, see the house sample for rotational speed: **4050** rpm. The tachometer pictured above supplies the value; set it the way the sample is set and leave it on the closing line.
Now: **3000** rpm
